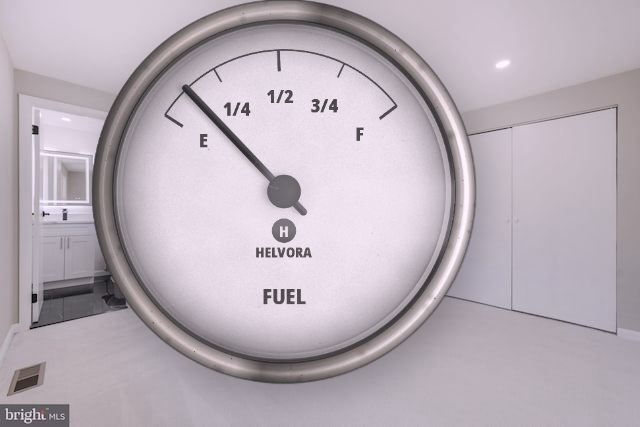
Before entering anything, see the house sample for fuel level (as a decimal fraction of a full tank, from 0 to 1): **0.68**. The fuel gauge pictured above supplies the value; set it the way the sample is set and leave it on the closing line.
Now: **0.125**
